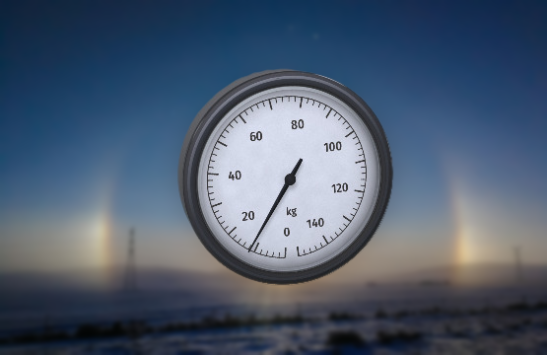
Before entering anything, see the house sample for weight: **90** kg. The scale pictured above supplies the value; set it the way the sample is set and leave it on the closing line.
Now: **12** kg
